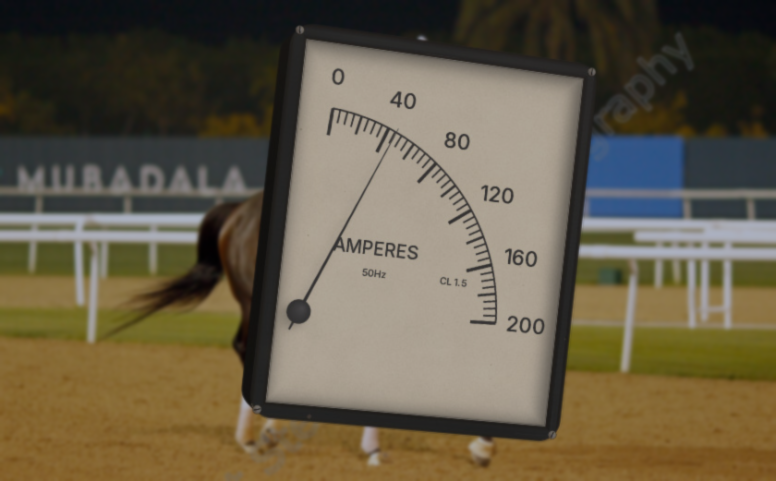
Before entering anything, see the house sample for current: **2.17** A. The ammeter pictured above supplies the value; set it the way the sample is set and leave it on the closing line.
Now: **45** A
